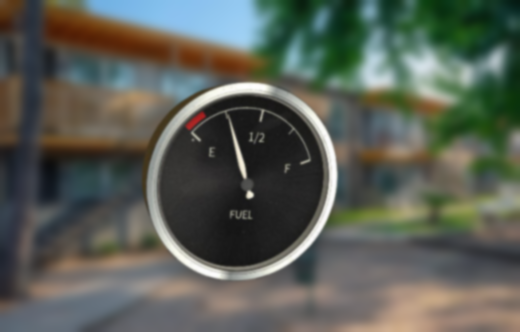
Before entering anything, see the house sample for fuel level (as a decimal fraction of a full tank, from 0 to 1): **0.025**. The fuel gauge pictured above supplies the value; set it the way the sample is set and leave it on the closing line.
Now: **0.25**
